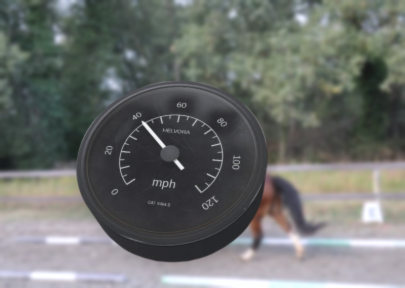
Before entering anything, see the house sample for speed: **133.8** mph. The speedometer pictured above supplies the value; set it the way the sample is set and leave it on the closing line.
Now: **40** mph
